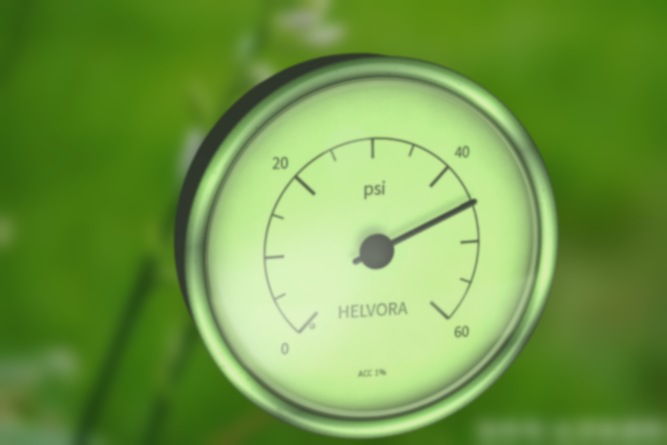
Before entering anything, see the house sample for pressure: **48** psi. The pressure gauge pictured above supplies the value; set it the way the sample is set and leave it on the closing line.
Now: **45** psi
